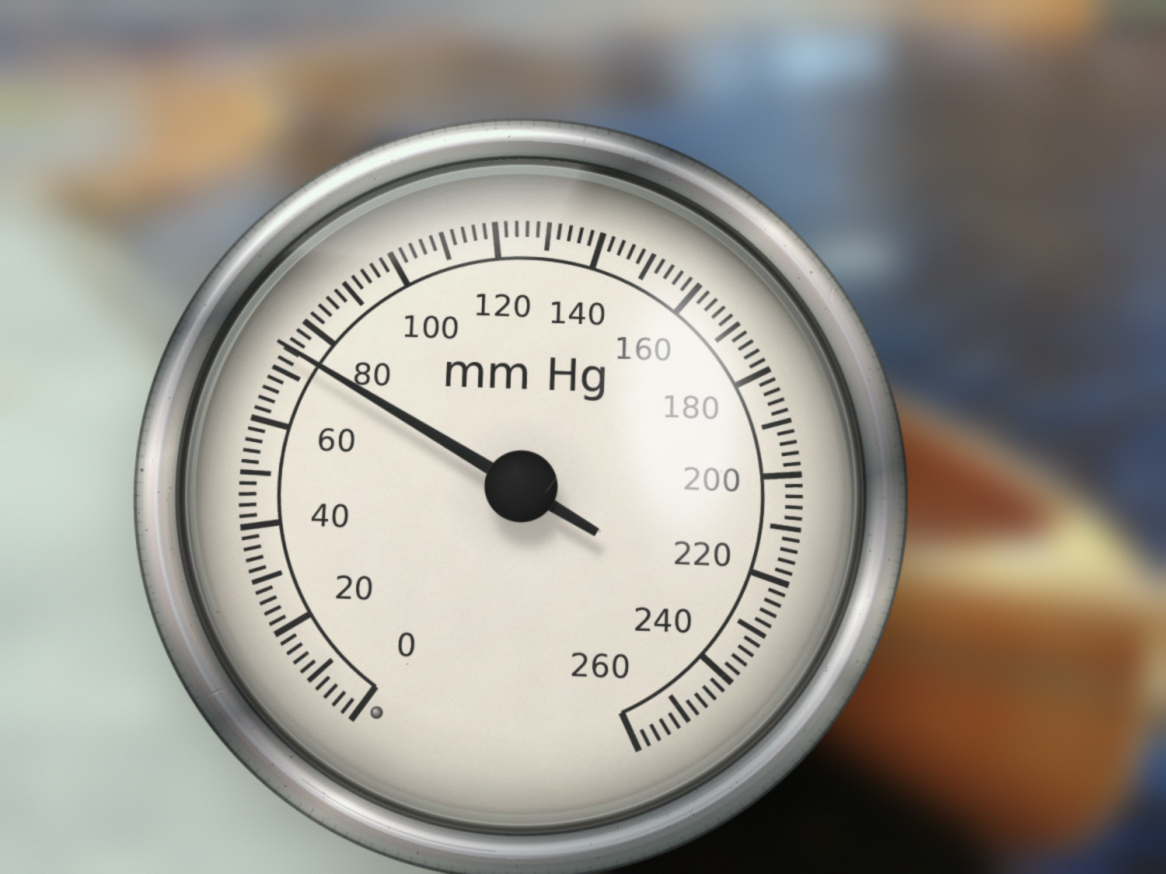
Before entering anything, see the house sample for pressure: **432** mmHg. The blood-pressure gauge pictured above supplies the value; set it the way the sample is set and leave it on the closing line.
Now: **74** mmHg
